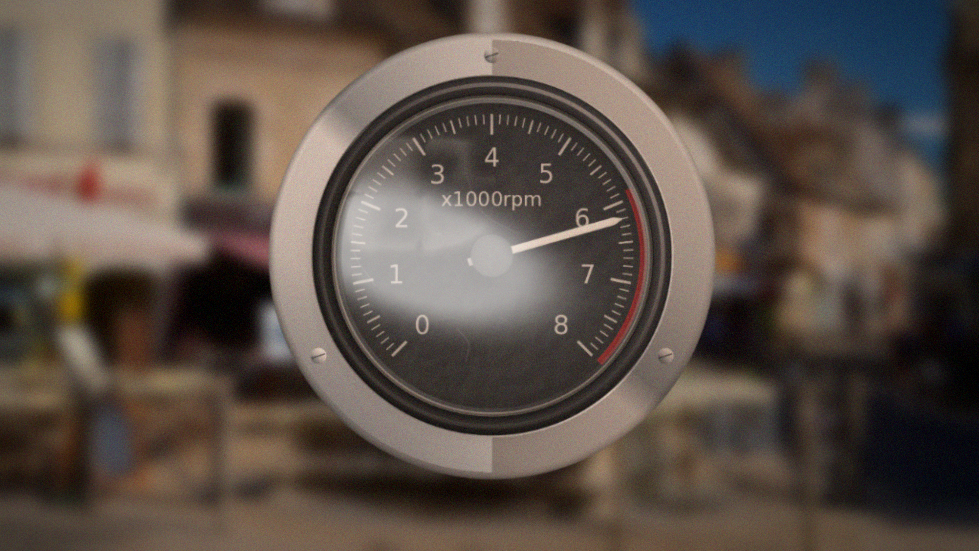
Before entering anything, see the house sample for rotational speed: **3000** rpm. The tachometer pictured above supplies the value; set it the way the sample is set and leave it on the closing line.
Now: **6200** rpm
